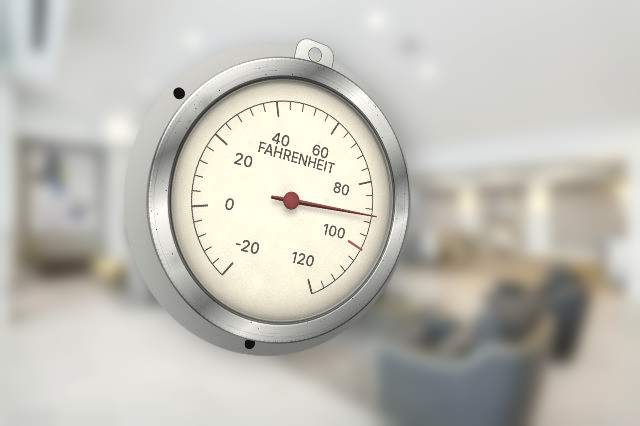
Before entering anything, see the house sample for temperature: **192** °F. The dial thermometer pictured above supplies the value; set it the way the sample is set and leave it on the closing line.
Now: **90** °F
